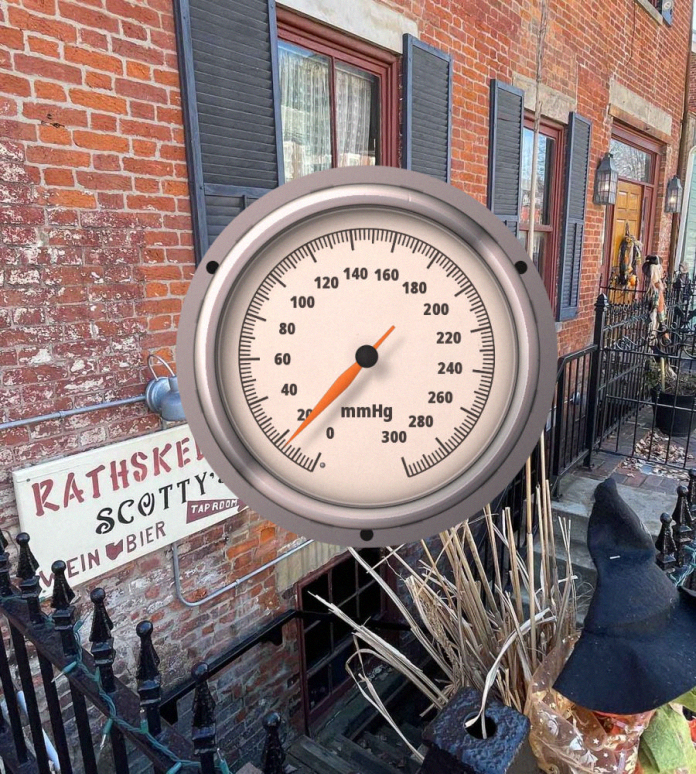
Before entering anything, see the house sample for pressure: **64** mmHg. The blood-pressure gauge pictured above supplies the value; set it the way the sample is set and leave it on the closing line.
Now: **16** mmHg
